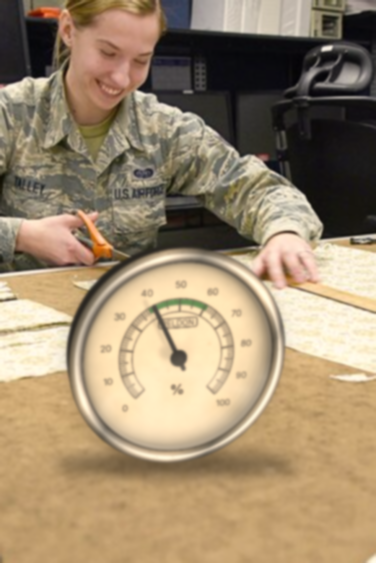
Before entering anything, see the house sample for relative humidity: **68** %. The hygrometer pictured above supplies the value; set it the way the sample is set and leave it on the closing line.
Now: **40** %
